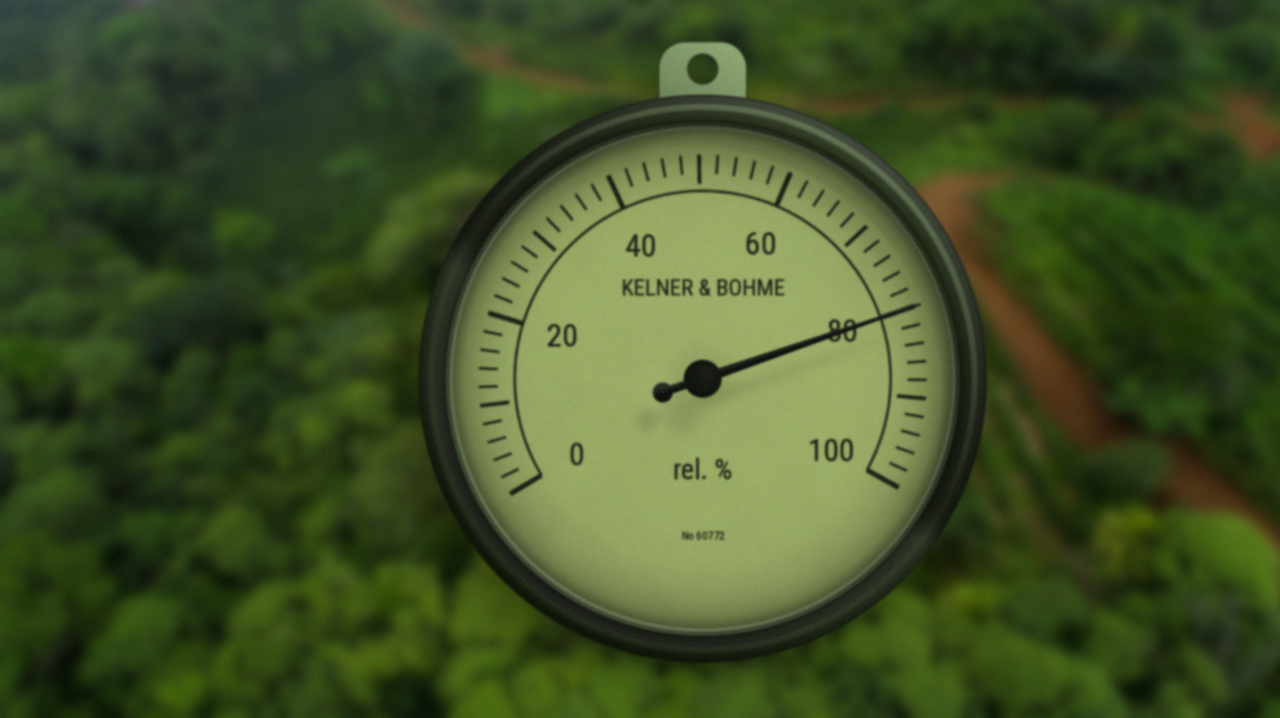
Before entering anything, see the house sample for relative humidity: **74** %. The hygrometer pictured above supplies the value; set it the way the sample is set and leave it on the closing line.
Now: **80** %
